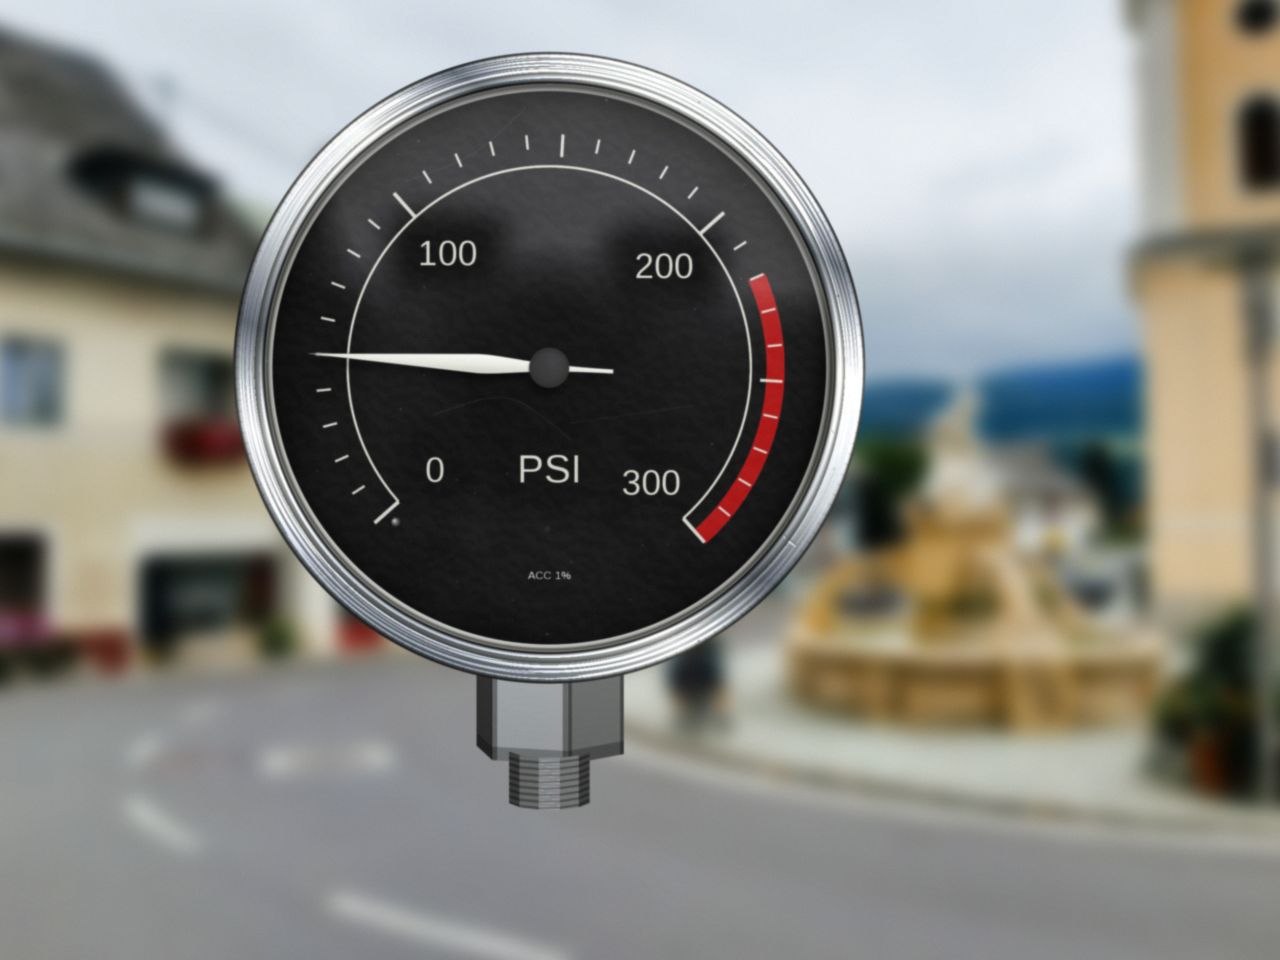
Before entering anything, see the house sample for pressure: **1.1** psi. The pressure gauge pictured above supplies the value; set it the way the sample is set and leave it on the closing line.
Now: **50** psi
